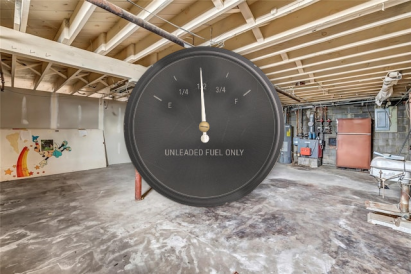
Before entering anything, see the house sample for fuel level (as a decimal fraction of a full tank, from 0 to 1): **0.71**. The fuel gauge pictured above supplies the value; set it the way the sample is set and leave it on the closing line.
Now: **0.5**
